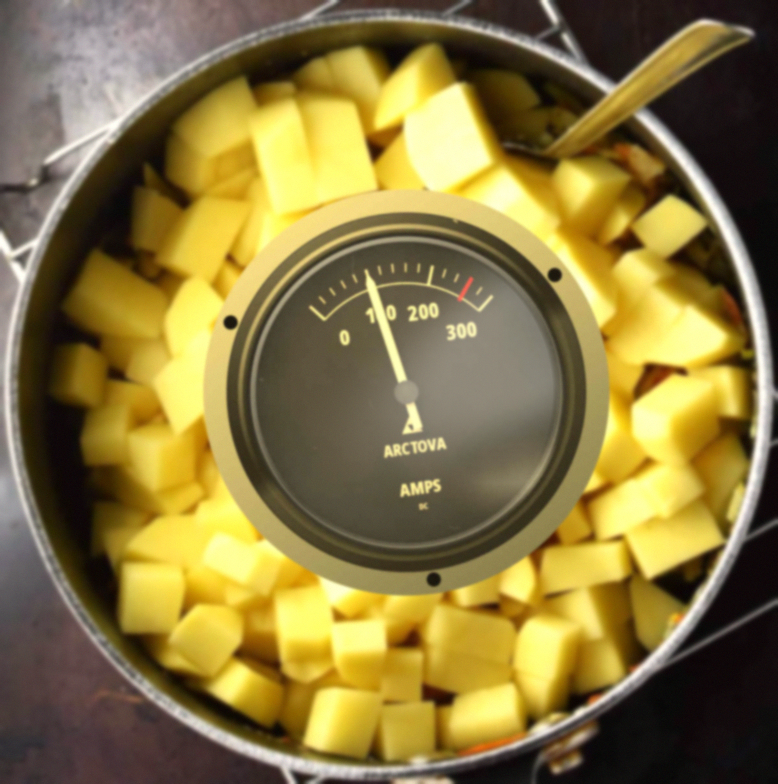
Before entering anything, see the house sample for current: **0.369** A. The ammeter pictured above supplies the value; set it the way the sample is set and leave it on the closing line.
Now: **100** A
